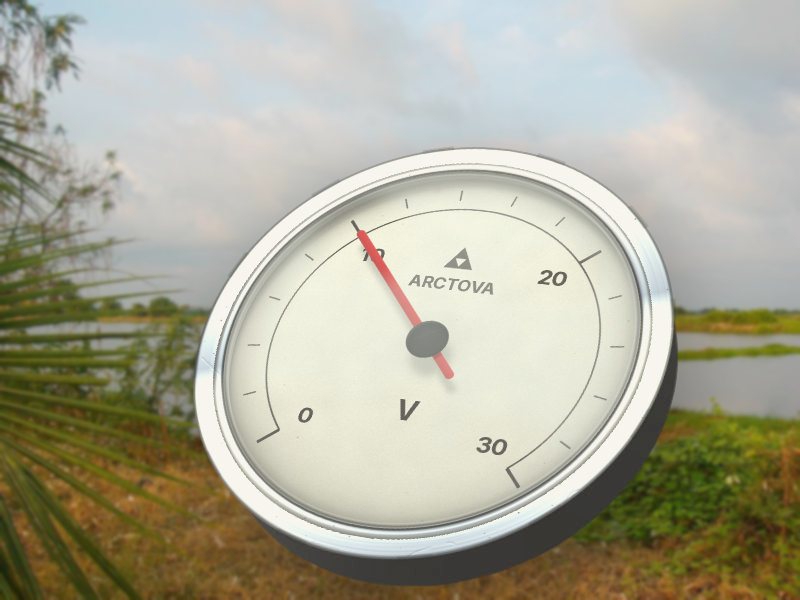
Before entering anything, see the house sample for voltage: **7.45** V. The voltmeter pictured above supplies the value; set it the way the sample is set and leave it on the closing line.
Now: **10** V
